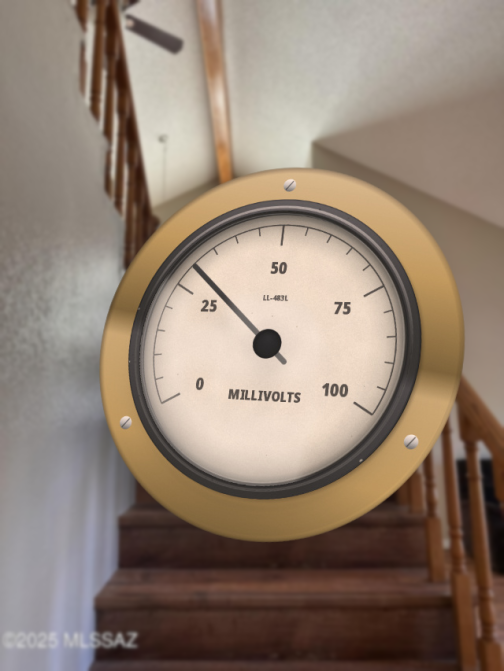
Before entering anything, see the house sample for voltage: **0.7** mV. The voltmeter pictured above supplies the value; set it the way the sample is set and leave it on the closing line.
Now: **30** mV
